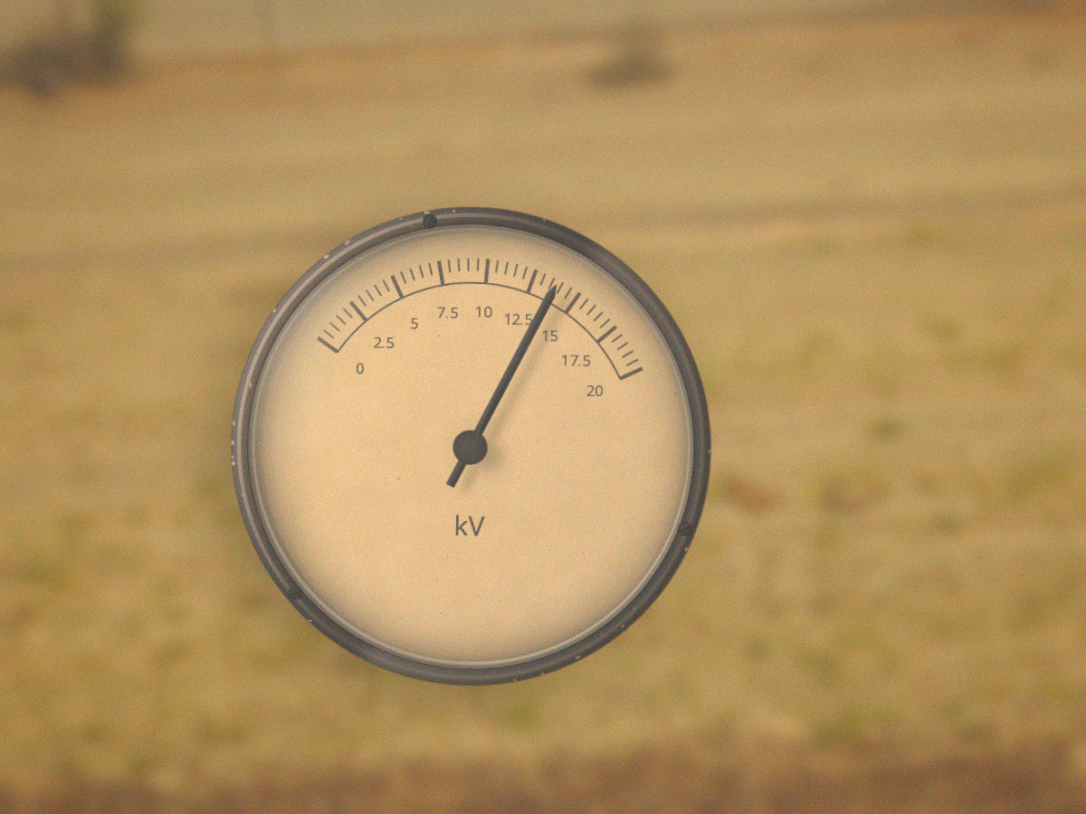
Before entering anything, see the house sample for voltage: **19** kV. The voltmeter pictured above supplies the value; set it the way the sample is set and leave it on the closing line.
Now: **13.75** kV
